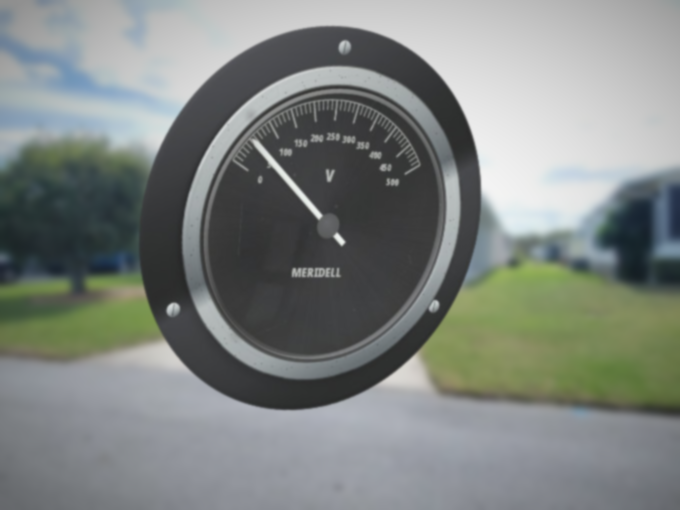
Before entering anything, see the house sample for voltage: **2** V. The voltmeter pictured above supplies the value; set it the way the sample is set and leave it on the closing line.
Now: **50** V
